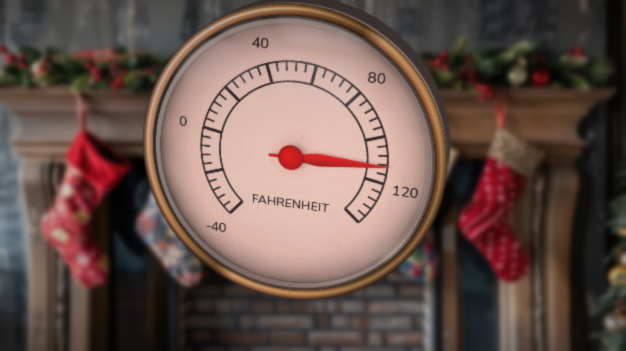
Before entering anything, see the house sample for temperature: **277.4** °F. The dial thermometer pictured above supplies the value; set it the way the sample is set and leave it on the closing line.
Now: **112** °F
